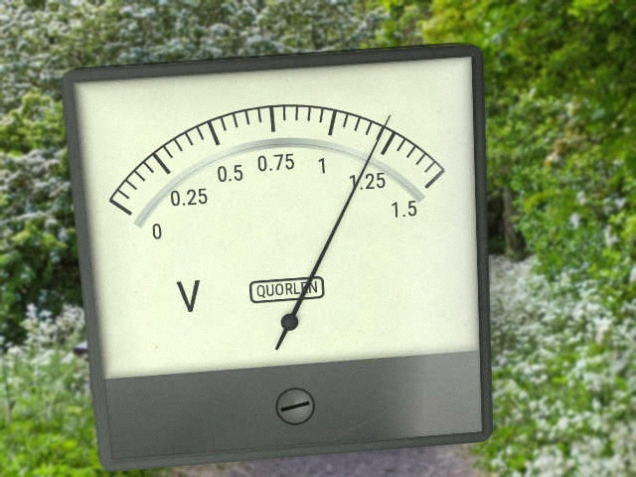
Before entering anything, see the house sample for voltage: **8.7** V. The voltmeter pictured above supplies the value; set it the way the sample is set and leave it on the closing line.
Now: **1.2** V
